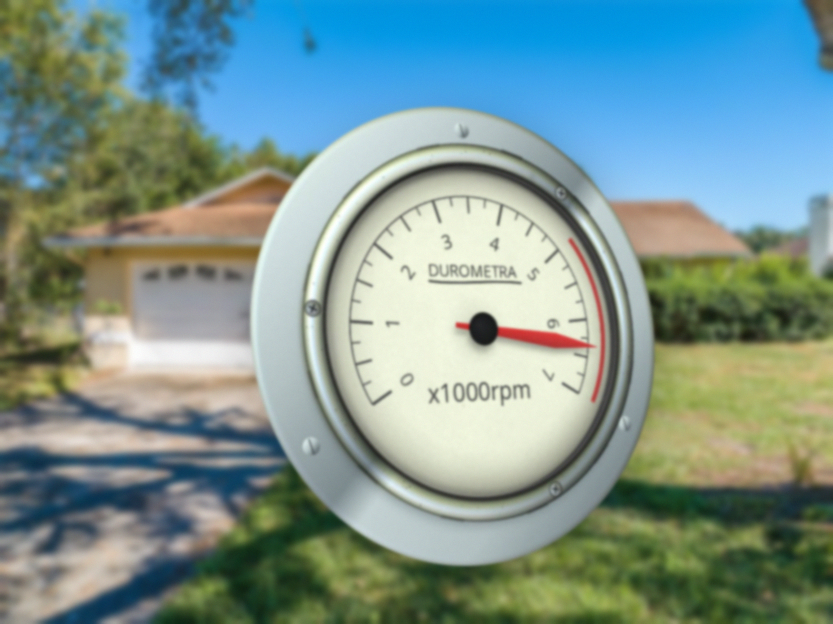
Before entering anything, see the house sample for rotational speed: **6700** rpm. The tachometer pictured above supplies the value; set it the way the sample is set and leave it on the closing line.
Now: **6375** rpm
